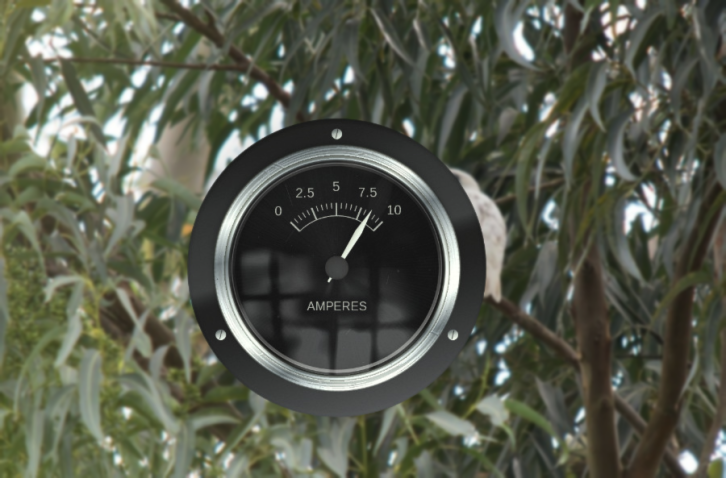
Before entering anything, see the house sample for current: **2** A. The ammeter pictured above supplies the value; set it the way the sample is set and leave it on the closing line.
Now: **8.5** A
